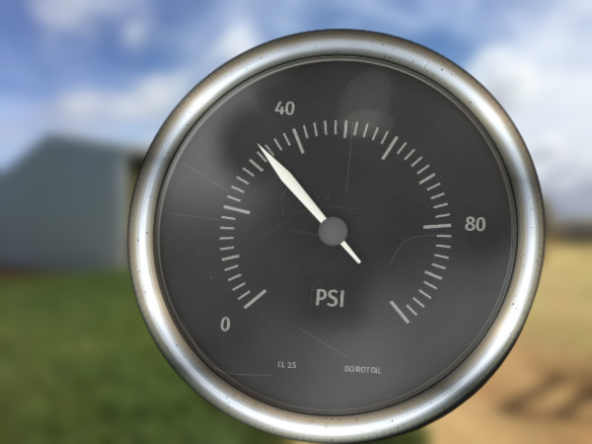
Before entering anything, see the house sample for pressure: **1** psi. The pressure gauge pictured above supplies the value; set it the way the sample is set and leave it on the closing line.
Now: **33** psi
